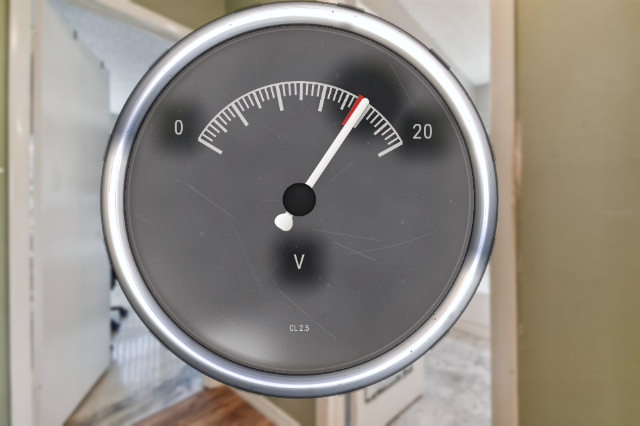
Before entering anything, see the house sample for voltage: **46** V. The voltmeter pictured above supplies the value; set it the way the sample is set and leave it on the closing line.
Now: **15.5** V
